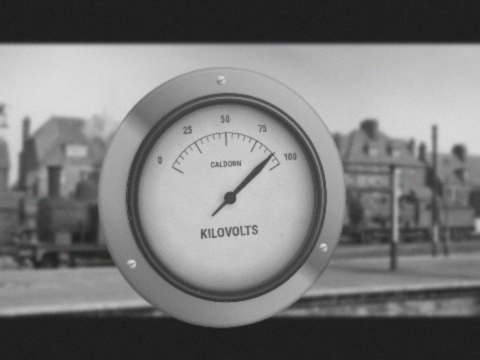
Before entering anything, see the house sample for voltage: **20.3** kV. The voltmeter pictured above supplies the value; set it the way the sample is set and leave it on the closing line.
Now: **90** kV
